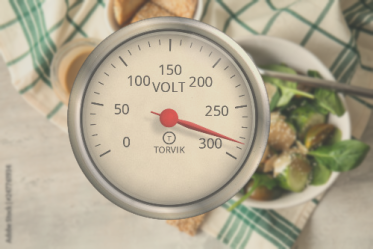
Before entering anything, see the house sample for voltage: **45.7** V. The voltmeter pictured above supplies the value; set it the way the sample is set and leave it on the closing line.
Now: **285** V
